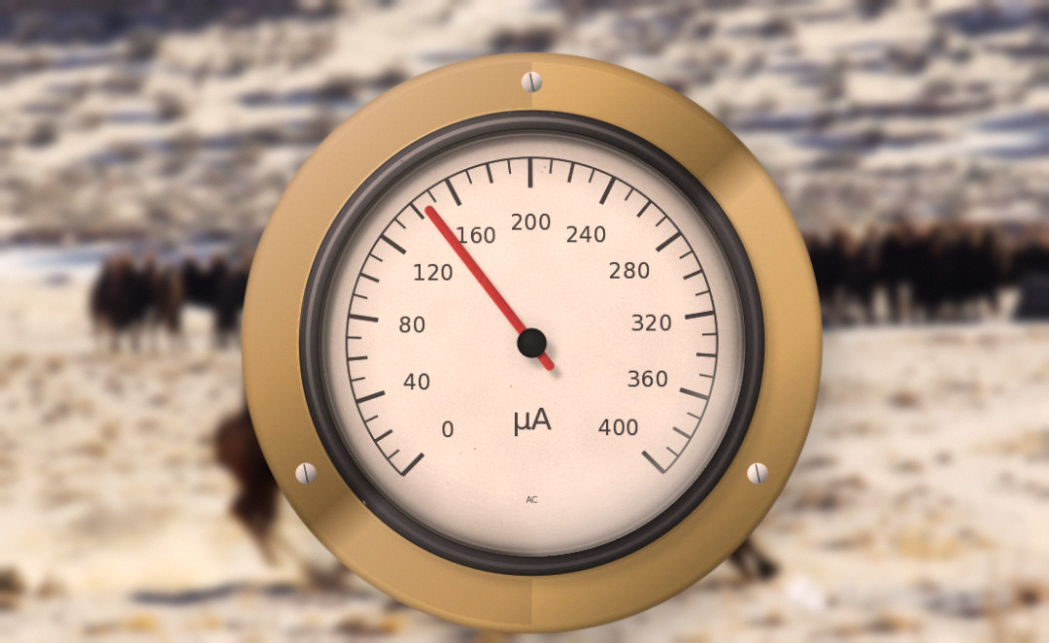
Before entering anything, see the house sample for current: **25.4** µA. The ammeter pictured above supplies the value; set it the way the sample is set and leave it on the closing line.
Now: **145** µA
